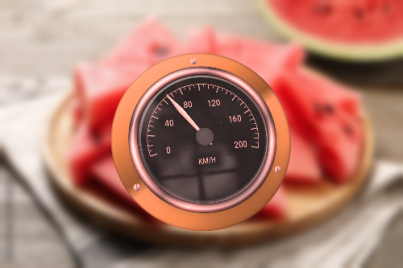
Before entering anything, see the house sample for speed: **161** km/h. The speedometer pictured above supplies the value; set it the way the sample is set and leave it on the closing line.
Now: **65** km/h
